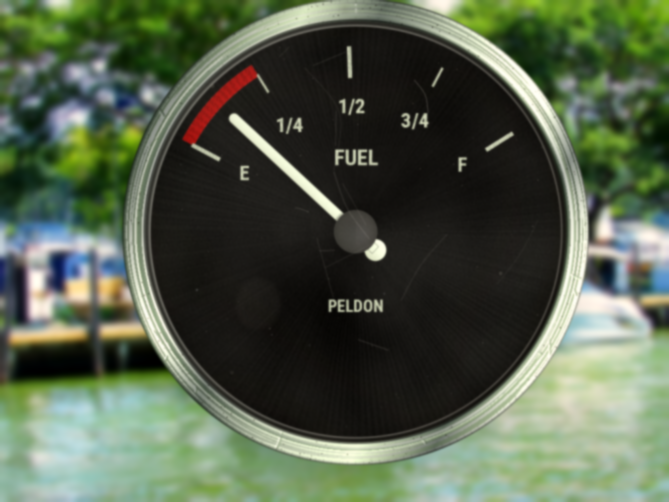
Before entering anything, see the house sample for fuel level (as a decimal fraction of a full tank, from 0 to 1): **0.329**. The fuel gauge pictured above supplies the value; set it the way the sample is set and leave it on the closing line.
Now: **0.125**
